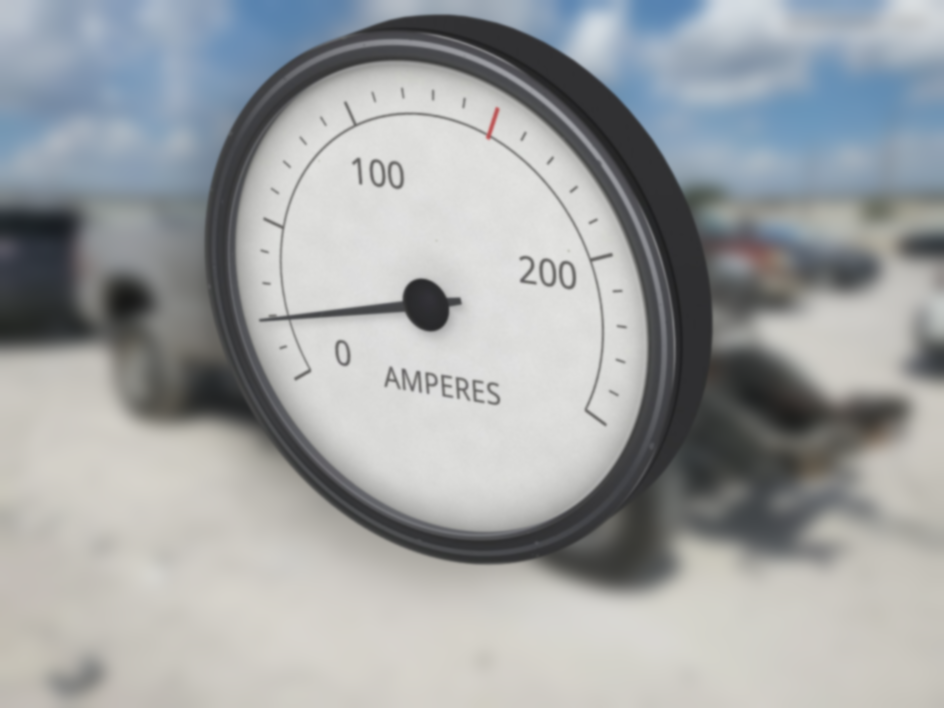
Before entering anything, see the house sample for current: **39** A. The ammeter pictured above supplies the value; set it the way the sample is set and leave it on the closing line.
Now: **20** A
